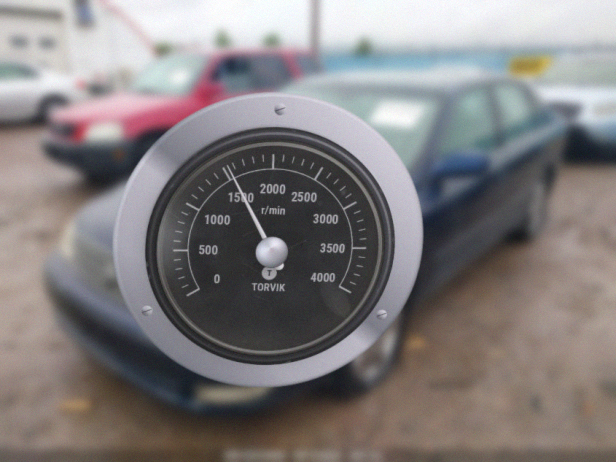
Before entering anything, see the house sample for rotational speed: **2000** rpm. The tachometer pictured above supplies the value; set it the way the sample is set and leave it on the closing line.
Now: **1550** rpm
